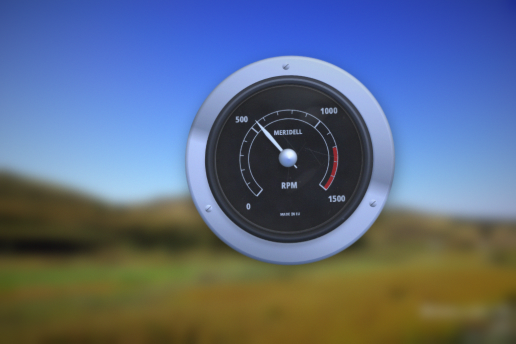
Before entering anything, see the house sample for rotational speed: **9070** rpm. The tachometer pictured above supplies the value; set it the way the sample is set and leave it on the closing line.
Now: **550** rpm
